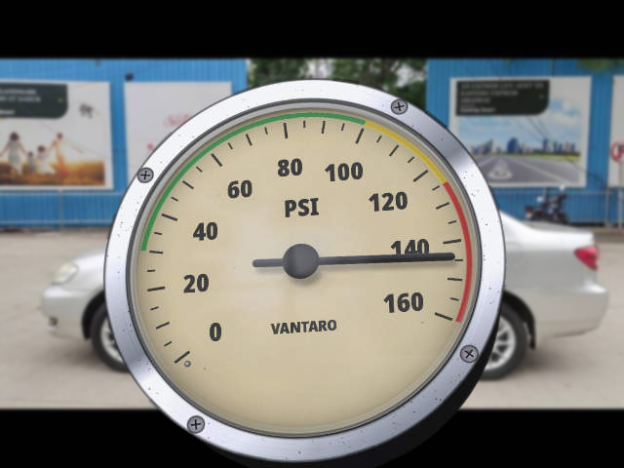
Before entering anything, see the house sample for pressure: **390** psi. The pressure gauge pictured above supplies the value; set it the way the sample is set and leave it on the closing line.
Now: **145** psi
